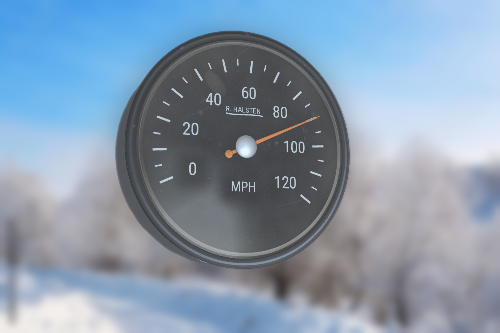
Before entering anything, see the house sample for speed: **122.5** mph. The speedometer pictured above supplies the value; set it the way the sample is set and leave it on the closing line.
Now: **90** mph
